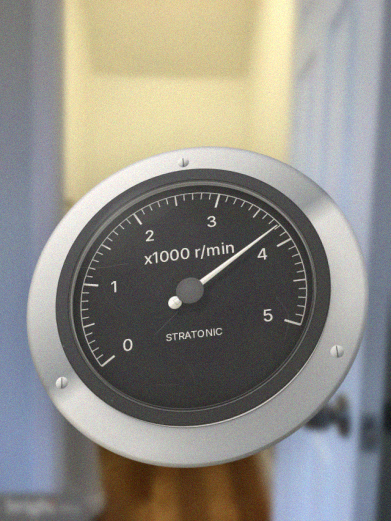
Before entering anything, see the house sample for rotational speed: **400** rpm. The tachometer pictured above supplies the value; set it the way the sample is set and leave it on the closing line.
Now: **3800** rpm
